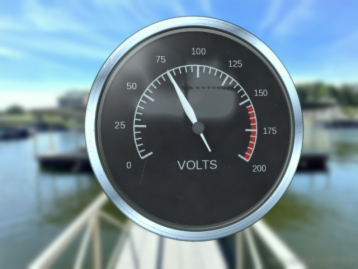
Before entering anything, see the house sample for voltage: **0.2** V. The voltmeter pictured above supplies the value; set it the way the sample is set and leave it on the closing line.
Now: **75** V
